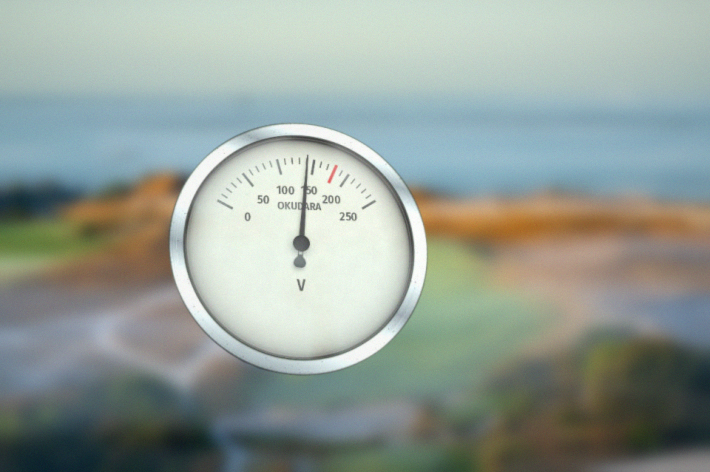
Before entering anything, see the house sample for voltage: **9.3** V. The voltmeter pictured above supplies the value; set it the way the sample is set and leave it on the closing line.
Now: **140** V
